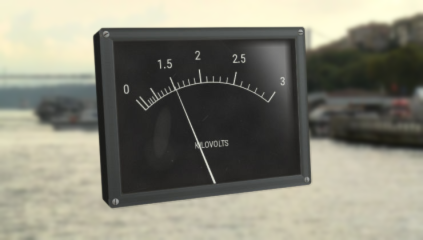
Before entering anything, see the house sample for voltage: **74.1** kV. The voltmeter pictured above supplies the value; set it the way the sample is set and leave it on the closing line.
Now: **1.5** kV
